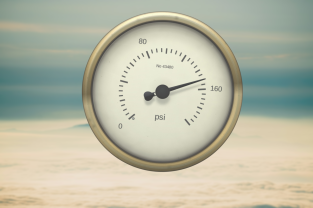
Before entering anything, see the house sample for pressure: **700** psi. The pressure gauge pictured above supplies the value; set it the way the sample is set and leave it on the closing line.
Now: **150** psi
